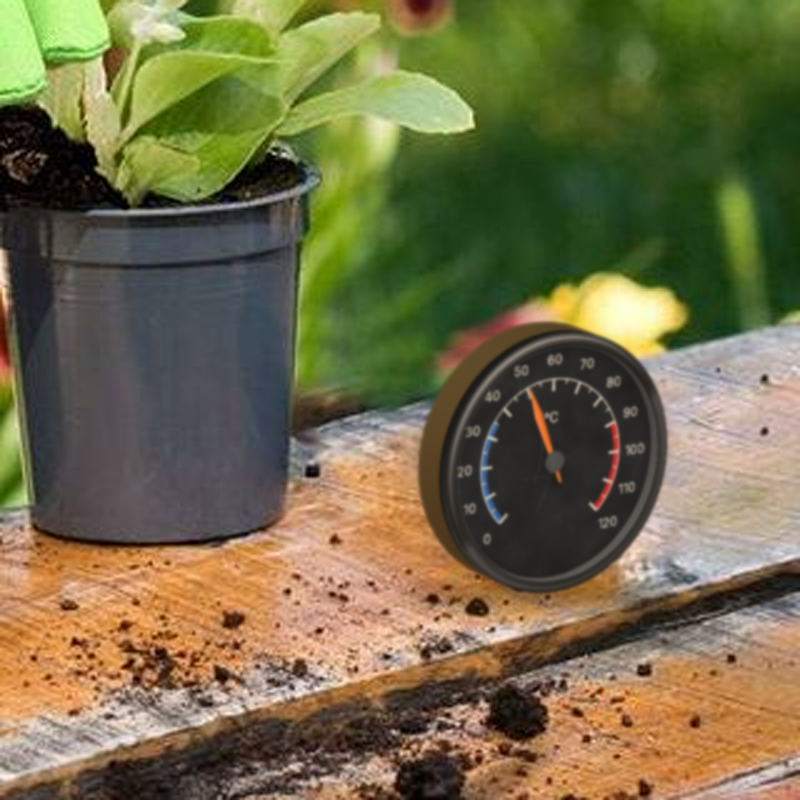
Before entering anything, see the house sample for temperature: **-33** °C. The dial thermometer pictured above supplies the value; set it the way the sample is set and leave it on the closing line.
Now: **50** °C
